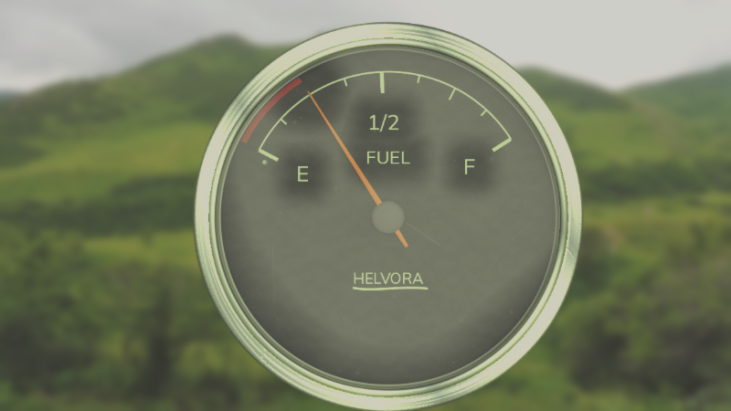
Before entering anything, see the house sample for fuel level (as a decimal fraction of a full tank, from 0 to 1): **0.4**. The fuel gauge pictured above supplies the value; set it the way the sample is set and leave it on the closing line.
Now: **0.25**
